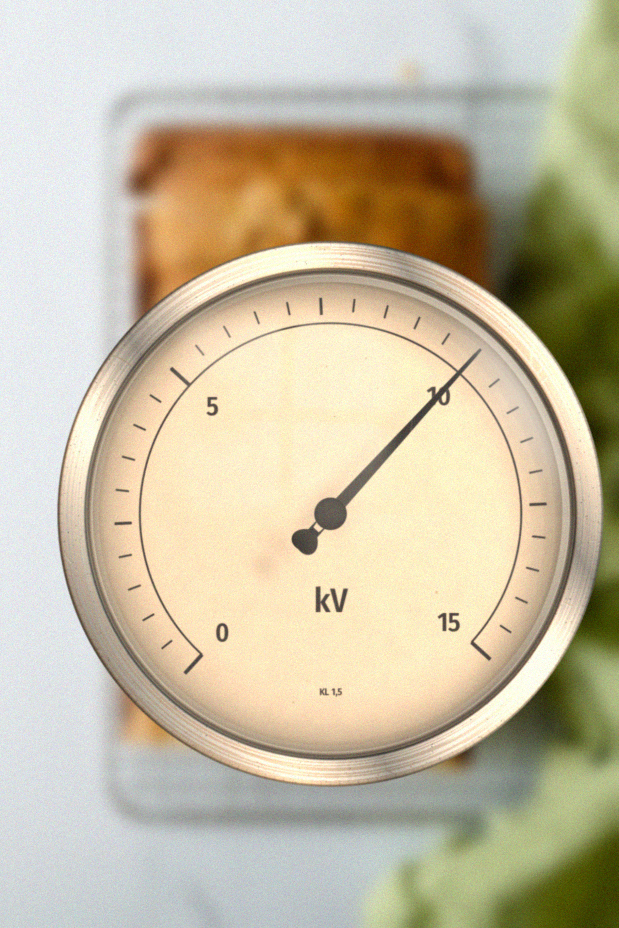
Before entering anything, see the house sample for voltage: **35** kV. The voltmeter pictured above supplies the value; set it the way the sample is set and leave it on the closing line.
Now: **10** kV
